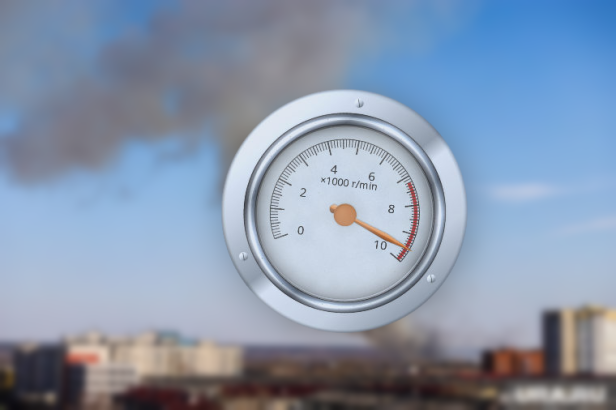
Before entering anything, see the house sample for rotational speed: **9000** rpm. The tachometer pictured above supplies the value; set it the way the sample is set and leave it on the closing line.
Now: **9500** rpm
